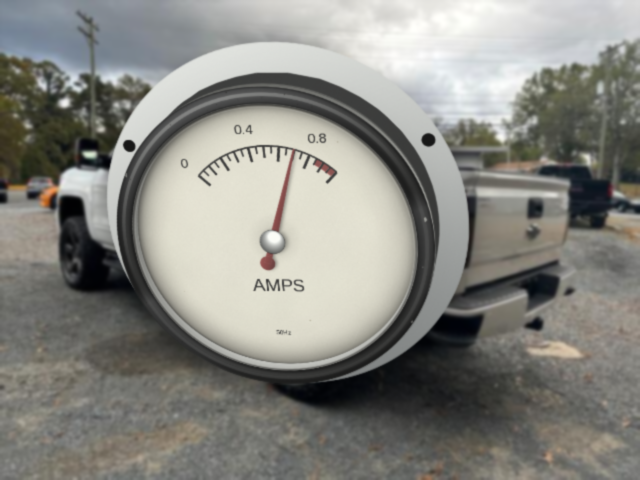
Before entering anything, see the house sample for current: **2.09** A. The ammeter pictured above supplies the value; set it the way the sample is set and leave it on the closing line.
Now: **0.7** A
